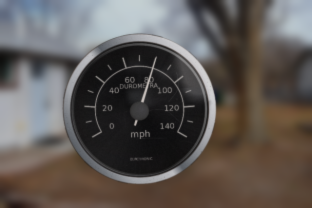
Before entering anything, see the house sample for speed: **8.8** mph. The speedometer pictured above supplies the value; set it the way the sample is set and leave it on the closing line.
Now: **80** mph
